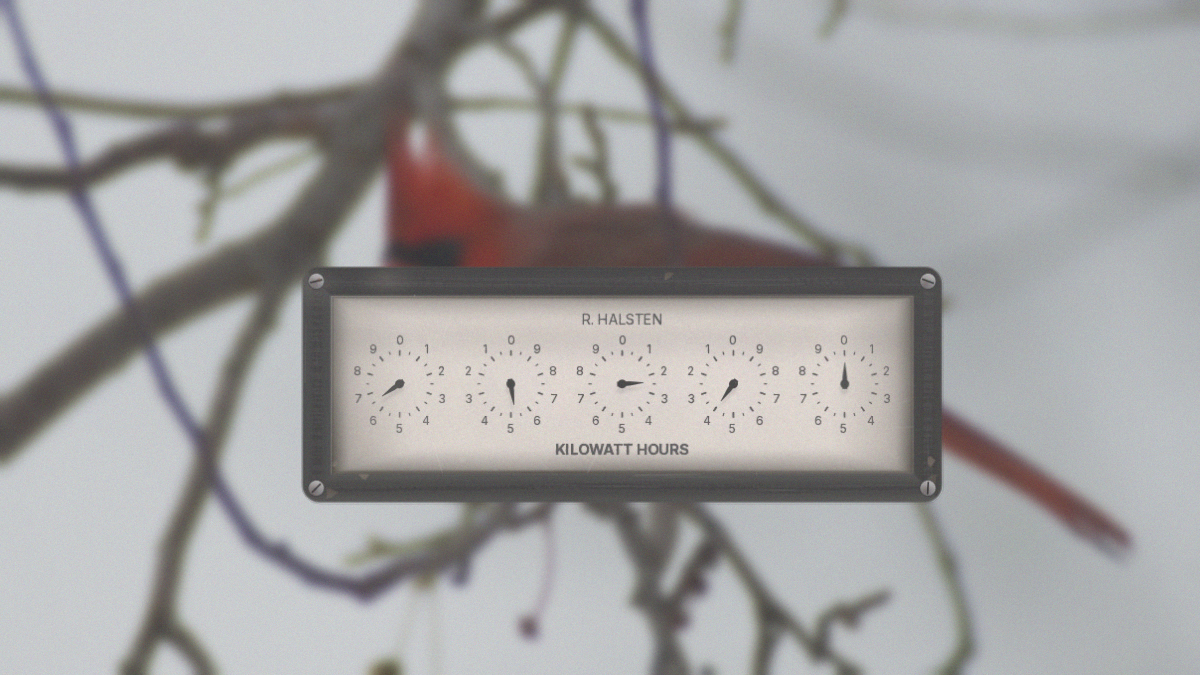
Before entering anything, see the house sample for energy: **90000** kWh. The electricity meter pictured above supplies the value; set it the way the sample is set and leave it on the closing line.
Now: **65240** kWh
